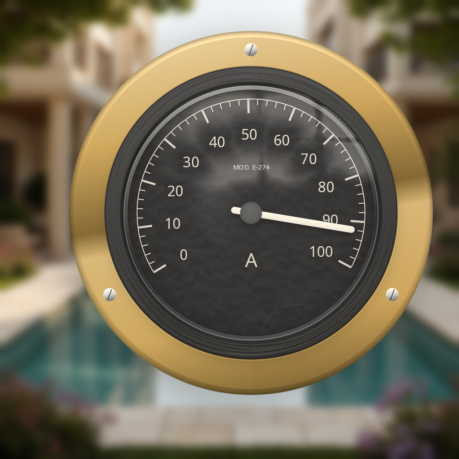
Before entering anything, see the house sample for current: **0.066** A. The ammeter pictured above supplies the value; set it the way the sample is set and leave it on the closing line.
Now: **92** A
